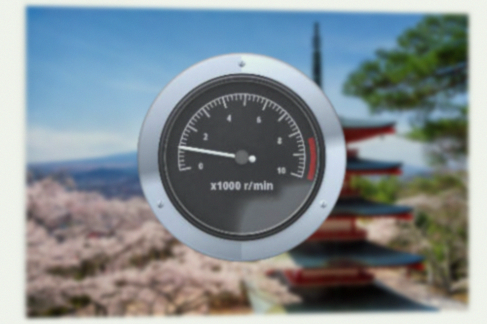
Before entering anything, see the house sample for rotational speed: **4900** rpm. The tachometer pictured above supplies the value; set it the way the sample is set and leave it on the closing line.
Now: **1000** rpm
